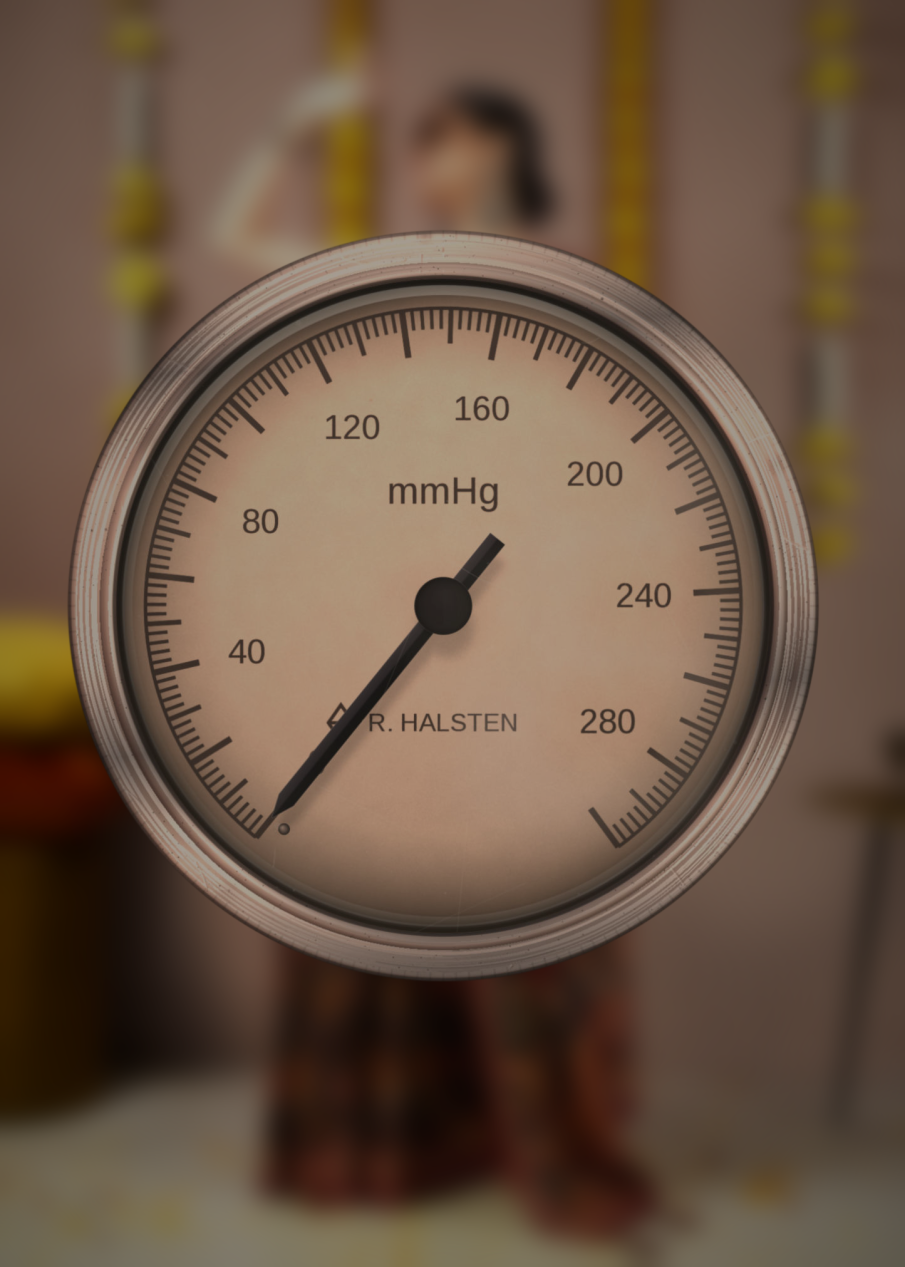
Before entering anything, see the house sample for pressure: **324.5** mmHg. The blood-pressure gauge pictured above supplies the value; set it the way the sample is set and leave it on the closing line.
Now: **0** mmHg
